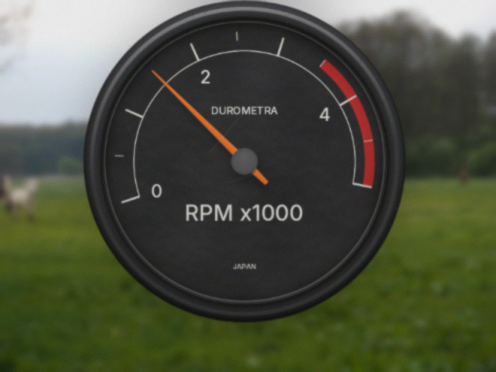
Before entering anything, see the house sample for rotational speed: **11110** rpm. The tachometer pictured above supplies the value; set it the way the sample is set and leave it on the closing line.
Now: **1500** rpm
